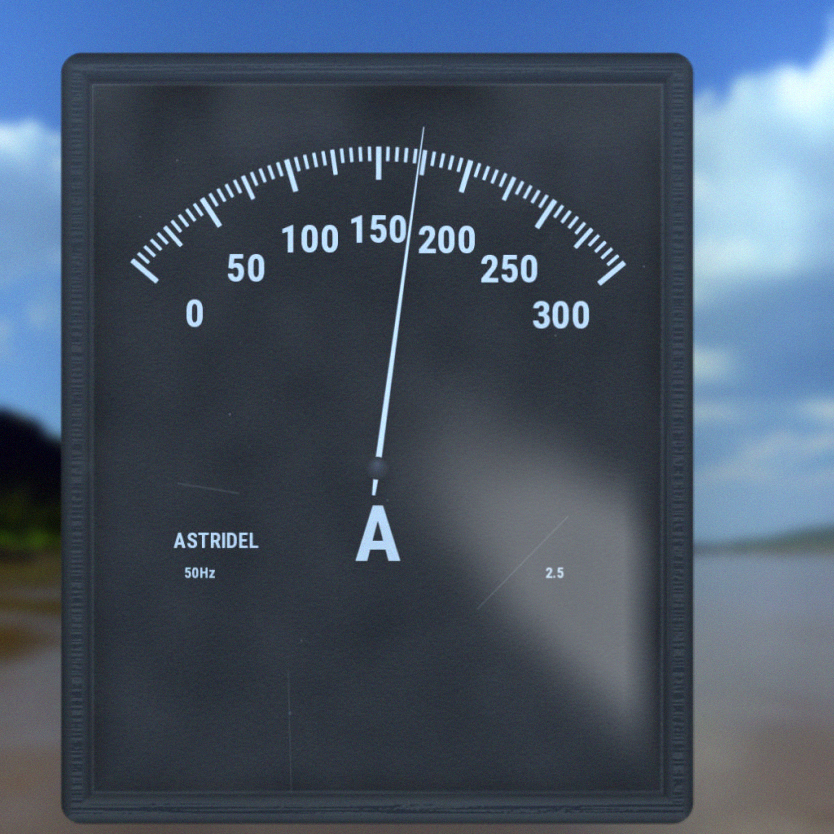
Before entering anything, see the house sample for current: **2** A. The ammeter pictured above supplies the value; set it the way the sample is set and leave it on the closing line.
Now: **172.5** A
